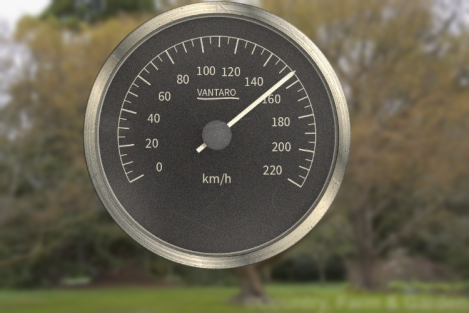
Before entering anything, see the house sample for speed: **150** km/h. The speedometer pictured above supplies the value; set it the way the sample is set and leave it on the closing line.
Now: **155** km/h
